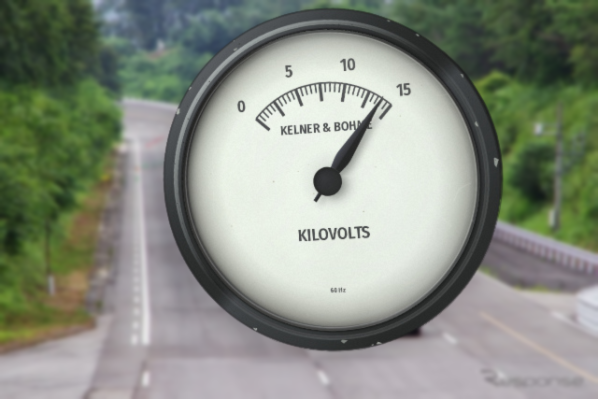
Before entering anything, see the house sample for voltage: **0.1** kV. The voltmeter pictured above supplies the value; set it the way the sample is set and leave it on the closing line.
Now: **14** kV
